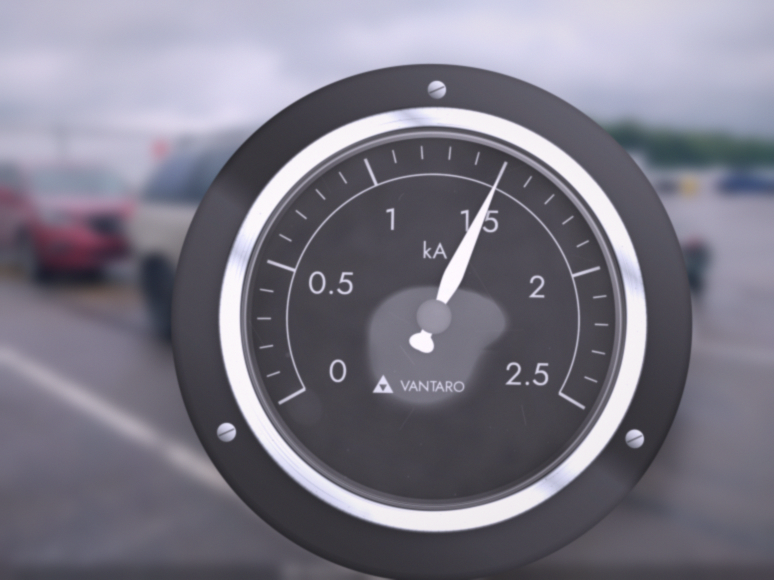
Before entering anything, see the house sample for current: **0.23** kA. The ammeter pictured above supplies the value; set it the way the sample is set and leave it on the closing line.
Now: **1.5** kA
